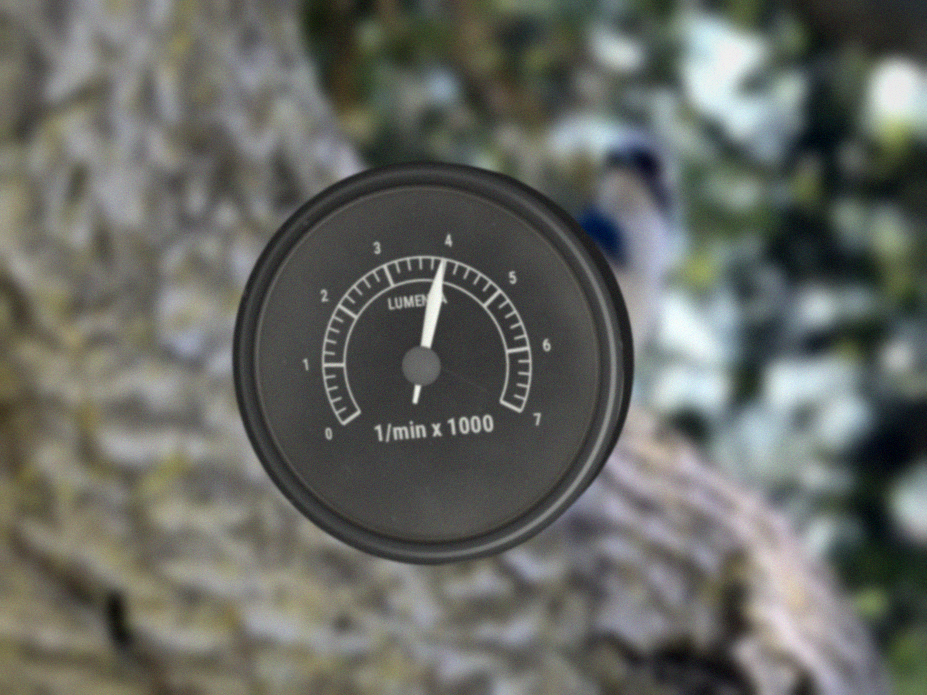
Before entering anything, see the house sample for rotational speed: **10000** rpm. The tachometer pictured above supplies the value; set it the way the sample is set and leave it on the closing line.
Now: **4000** rpm
